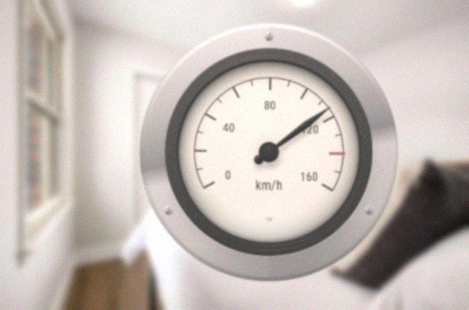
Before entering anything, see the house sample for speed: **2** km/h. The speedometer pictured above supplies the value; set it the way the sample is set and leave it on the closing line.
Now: **115** km/h
